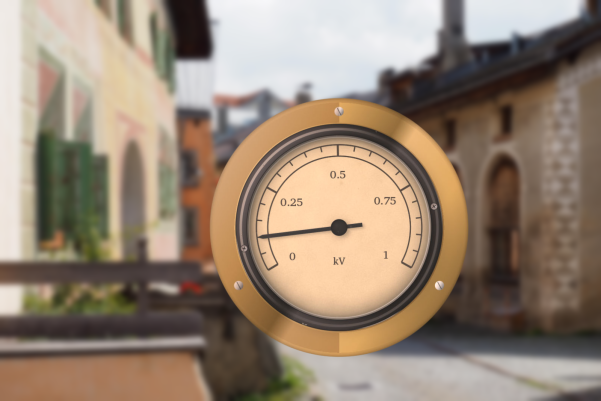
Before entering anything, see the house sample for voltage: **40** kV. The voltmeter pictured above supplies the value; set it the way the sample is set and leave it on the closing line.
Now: **0.1** kV
